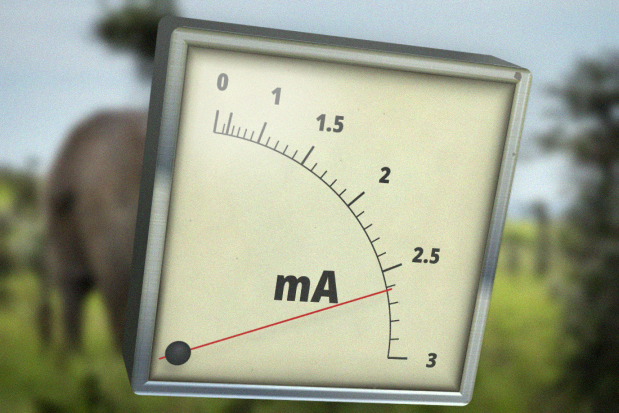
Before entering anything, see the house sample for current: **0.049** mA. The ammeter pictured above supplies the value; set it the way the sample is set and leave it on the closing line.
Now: **2.6** mA
